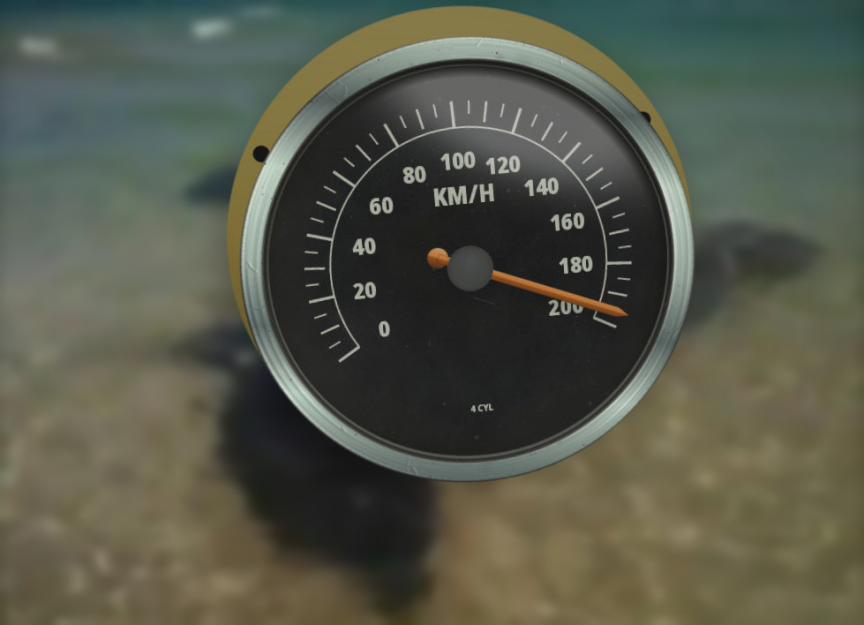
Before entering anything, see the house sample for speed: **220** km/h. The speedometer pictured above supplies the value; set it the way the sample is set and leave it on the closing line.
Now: **195** km/h
